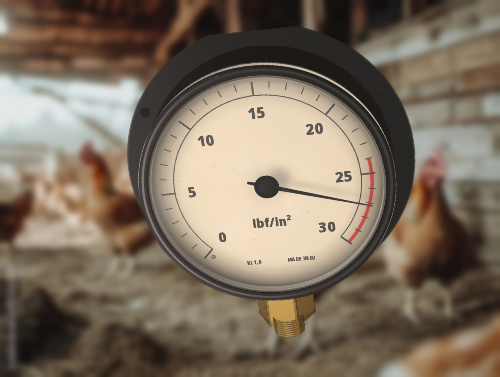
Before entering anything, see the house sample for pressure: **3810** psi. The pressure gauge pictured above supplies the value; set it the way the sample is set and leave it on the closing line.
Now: **27** psi
